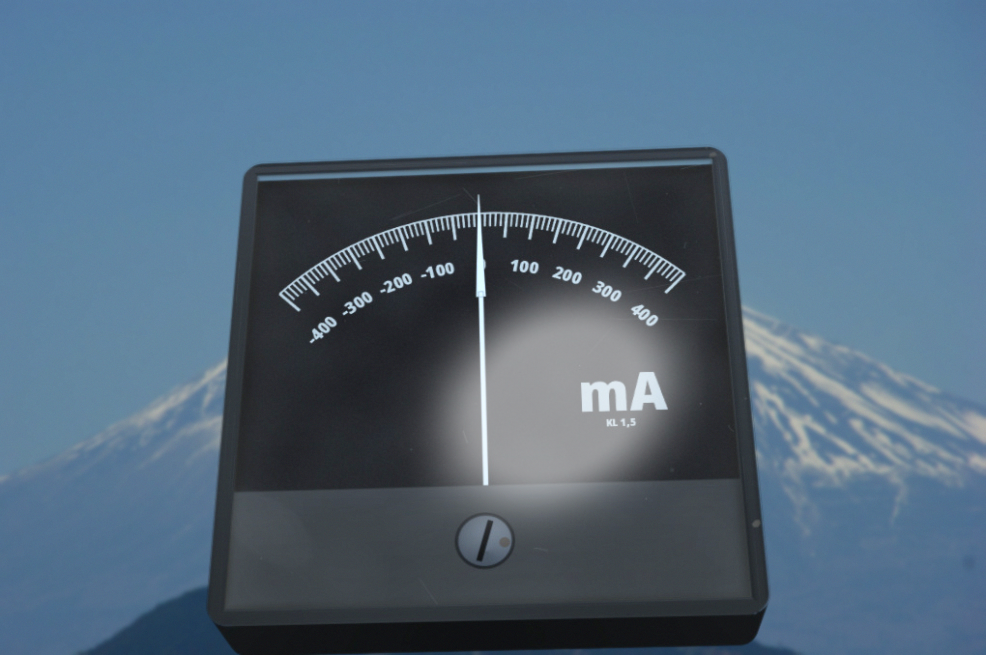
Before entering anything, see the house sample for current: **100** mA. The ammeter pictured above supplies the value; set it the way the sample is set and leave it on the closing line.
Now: **0** mA
